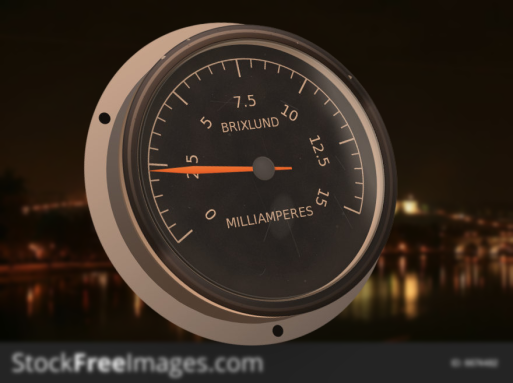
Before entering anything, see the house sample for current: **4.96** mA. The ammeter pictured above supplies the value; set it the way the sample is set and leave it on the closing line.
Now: **2.25** mA
